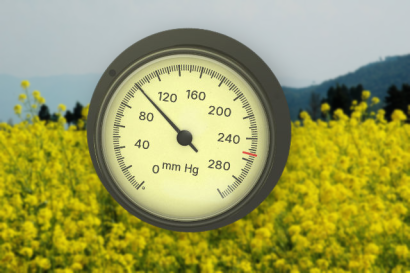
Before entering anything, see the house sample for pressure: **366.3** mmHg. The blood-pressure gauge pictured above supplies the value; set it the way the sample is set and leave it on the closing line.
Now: **100** mmHg
